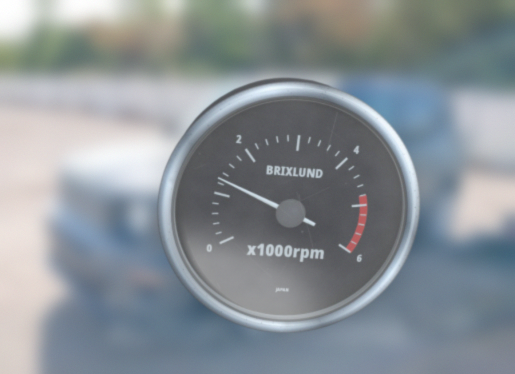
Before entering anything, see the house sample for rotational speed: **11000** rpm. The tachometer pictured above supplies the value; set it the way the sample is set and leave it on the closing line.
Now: **1300** rpm
